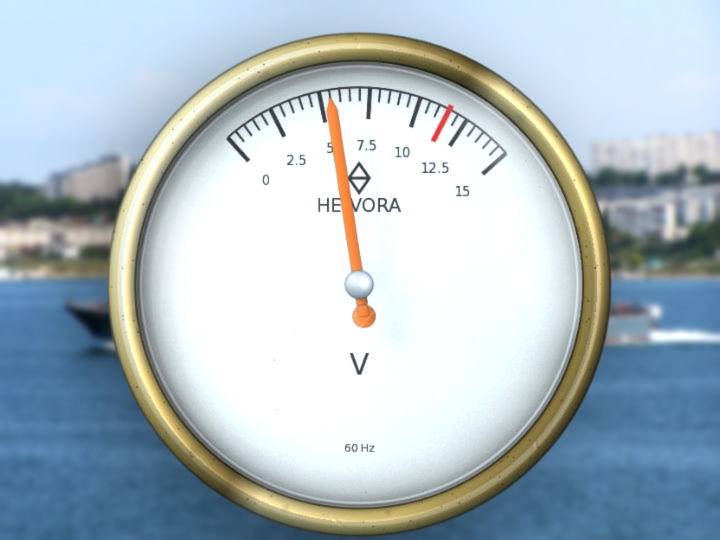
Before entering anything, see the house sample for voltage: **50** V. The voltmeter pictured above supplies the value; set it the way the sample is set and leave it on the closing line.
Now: **5.5** V
